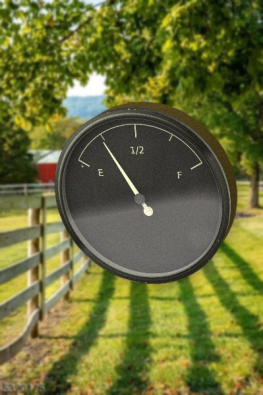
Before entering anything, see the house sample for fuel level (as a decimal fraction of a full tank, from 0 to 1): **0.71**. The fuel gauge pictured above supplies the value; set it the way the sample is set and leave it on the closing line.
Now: **0.25**
